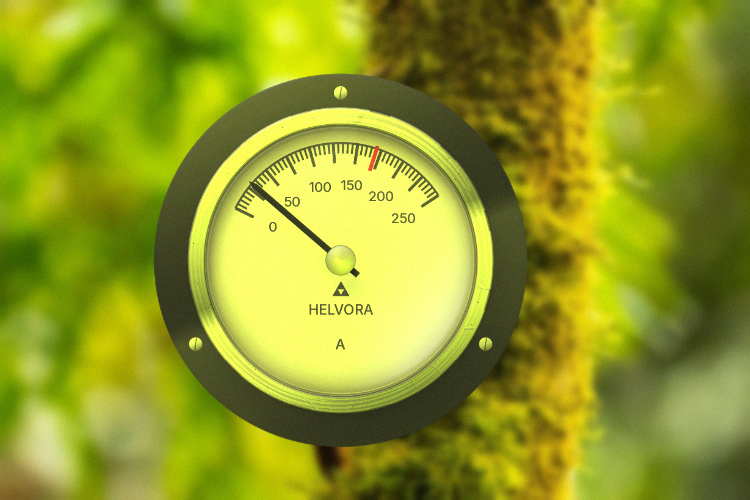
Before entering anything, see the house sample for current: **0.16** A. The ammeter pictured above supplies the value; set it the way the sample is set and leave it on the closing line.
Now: **30** A
